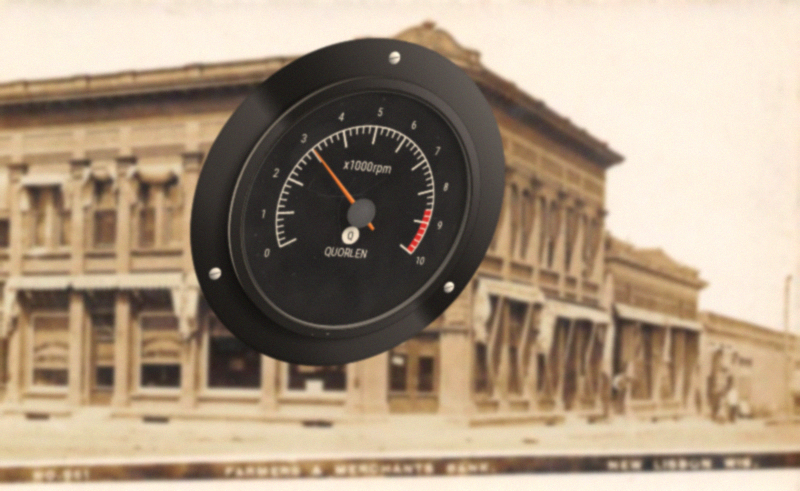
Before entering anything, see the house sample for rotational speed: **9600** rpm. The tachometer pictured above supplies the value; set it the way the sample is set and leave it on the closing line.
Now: **3000** rpm
